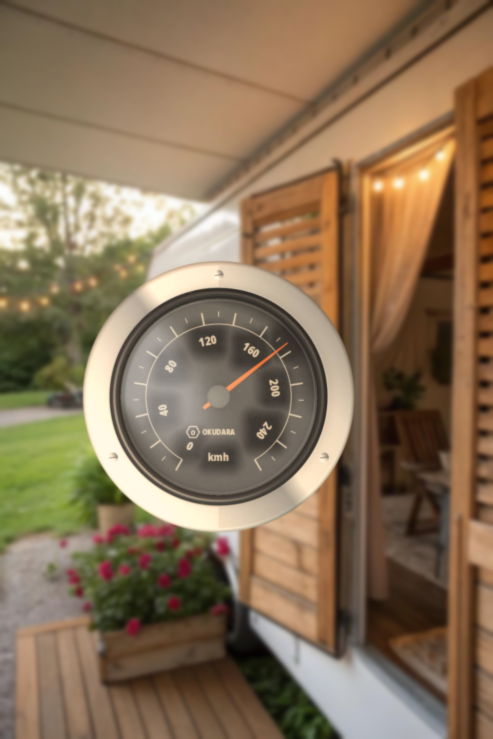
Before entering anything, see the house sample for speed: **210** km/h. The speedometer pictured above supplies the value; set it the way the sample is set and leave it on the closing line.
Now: **175** km/h
